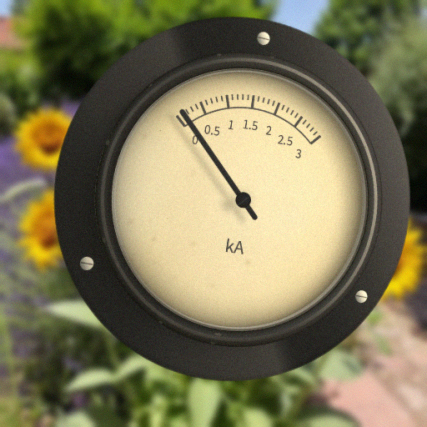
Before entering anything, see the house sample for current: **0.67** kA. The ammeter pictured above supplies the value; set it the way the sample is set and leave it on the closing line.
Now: **0.1** kA
